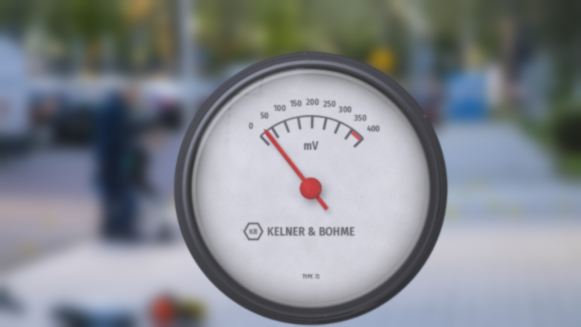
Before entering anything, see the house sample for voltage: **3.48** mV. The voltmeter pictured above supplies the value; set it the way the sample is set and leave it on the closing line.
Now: **25** mV
